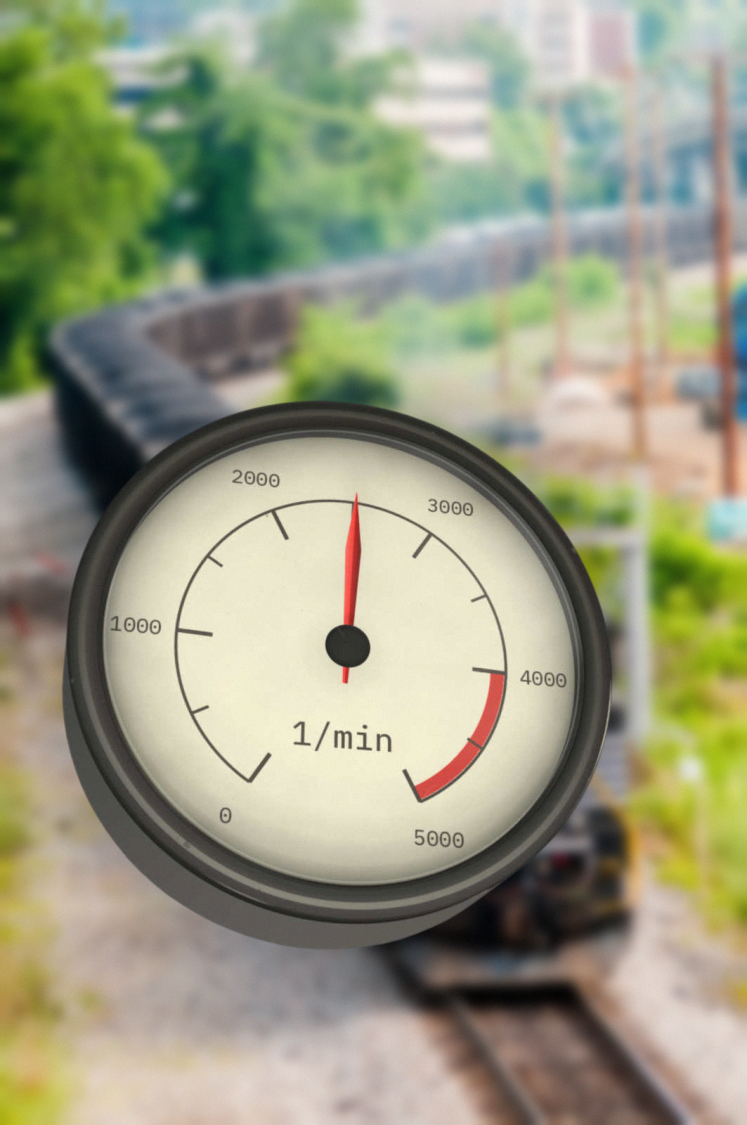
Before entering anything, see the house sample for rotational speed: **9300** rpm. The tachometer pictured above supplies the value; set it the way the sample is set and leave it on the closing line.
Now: **2500** rpm
